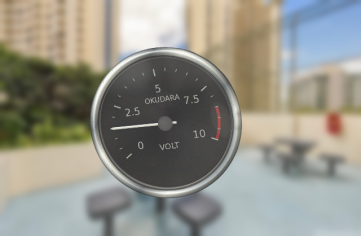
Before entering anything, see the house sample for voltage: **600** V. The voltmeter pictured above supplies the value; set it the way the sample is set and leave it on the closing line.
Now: **1.5** V
